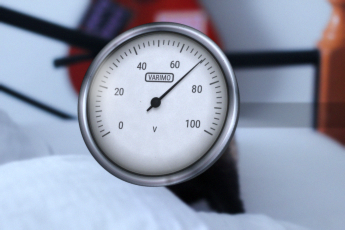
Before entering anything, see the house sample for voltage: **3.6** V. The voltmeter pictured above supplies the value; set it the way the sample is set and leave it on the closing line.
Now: **70** V
